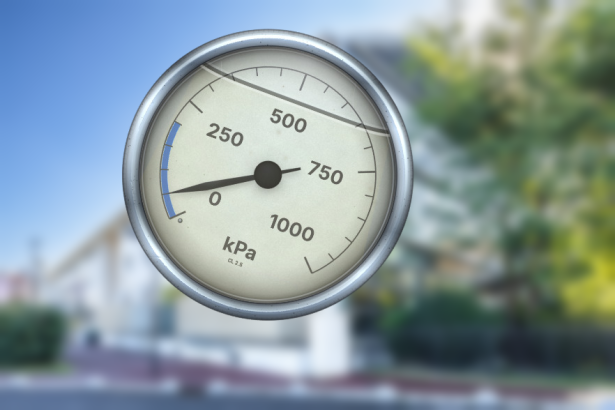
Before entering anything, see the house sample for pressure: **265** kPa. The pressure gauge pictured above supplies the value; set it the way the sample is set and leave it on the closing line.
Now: **50** kPa
